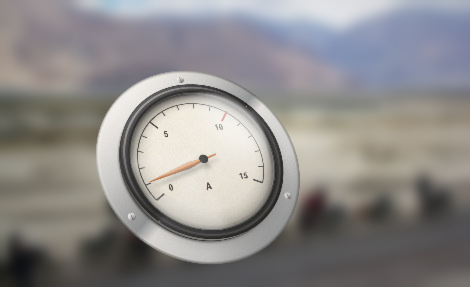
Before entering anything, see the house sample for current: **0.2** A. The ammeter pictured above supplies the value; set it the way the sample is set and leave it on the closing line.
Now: **1** A
